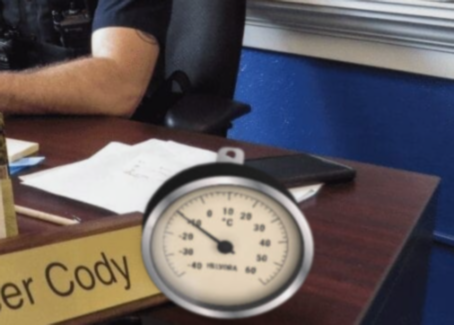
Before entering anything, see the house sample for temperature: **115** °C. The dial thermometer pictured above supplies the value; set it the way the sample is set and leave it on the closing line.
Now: **-10** °C
